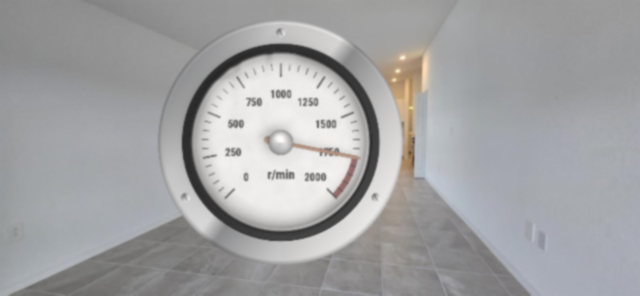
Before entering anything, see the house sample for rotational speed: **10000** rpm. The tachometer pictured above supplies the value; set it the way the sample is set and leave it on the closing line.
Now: **1750** rpm
